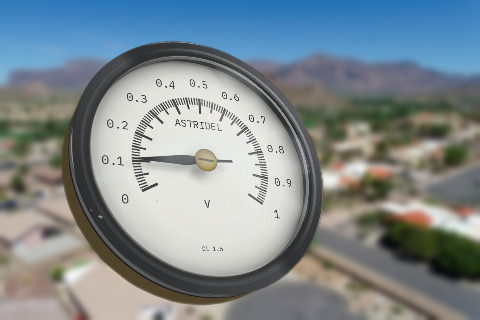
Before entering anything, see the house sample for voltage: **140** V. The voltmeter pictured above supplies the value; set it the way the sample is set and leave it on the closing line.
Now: **0.1** V
